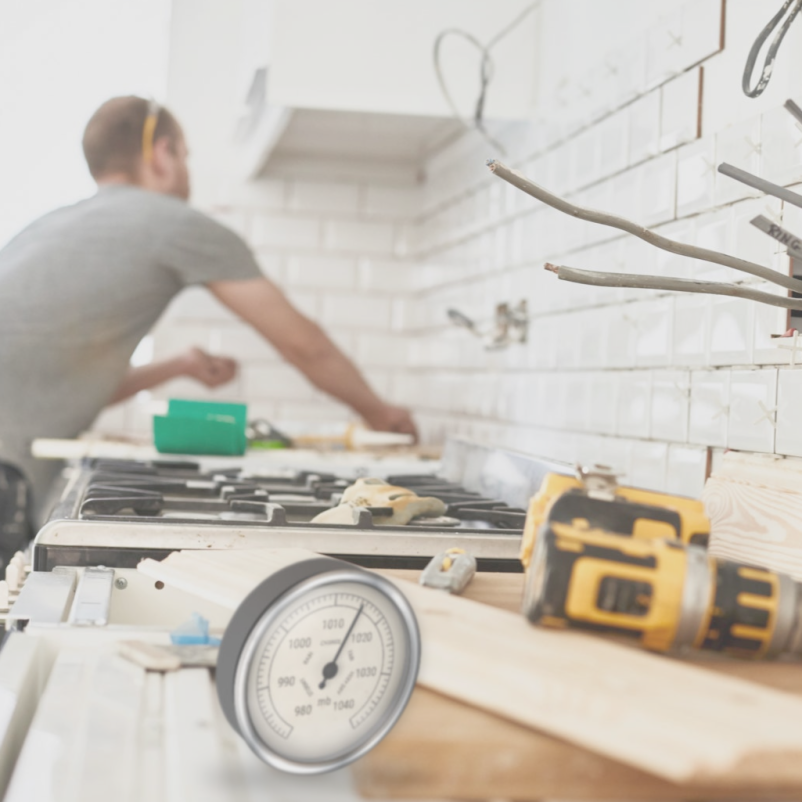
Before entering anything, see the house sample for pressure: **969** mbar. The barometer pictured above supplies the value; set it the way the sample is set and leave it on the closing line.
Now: **1015** mbar
